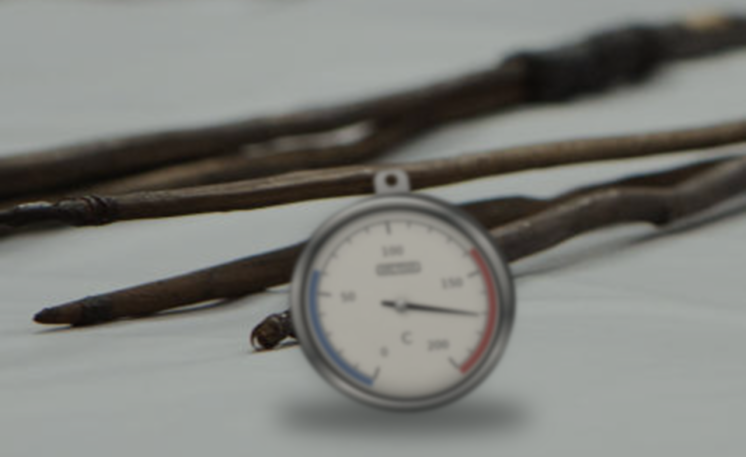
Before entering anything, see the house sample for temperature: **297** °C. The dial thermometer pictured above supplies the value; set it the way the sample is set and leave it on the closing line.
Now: **170** °C
